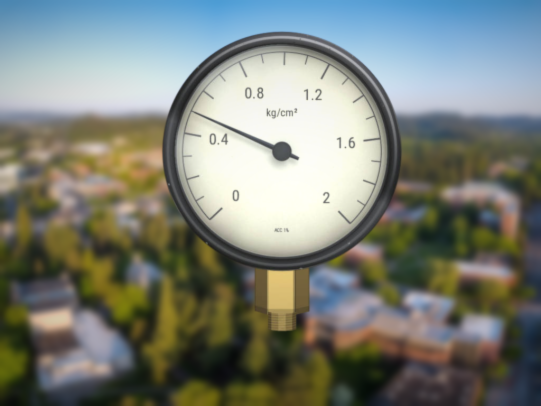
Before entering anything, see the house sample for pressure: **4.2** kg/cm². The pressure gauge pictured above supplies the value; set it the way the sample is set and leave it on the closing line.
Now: **0.5** kg/cm²
